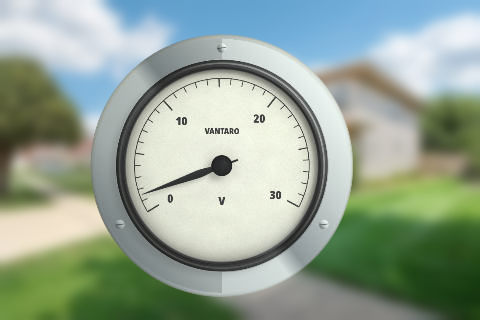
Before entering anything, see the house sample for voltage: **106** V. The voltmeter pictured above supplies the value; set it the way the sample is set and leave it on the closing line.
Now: **1.5** V
